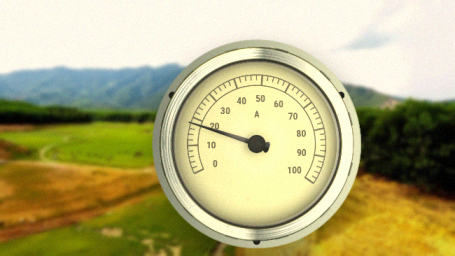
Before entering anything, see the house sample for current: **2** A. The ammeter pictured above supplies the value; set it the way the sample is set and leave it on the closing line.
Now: **18** A
